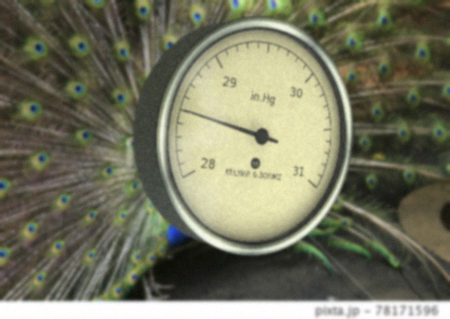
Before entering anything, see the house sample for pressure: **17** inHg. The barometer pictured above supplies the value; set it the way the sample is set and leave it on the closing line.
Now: **28.5** inHg
